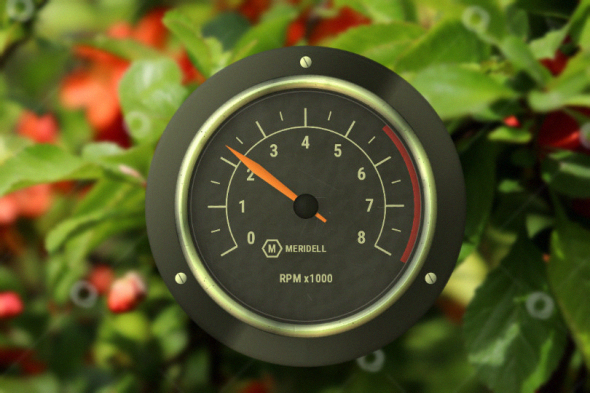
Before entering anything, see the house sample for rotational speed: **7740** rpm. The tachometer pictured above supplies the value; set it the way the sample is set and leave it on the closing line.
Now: **2250** rpm
